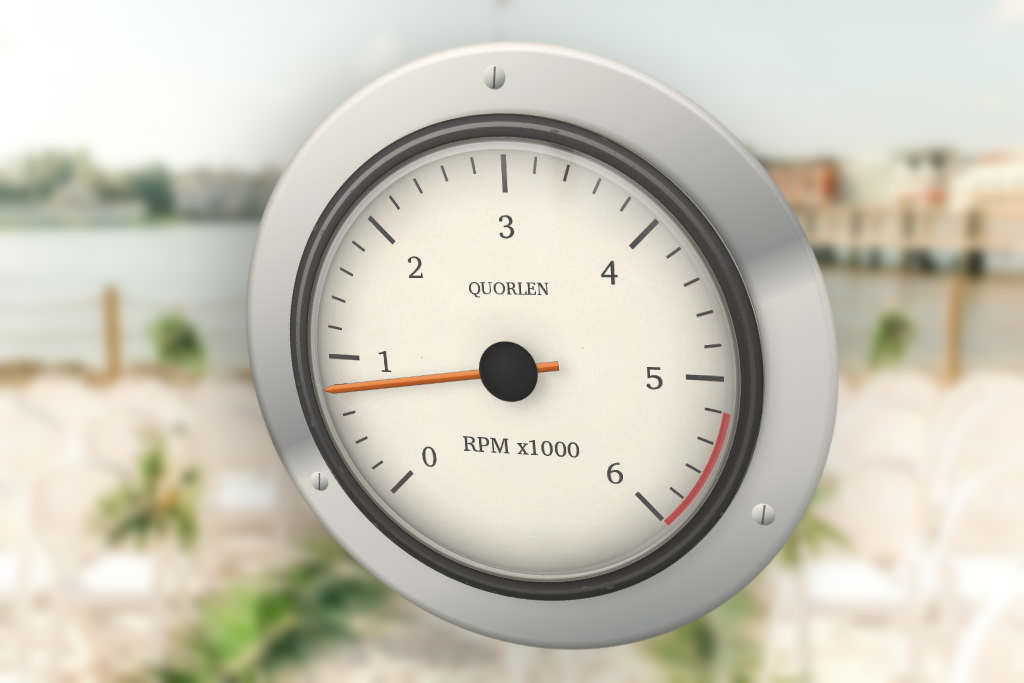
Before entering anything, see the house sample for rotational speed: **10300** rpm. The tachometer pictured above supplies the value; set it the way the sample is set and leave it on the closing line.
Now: **800** rpm
